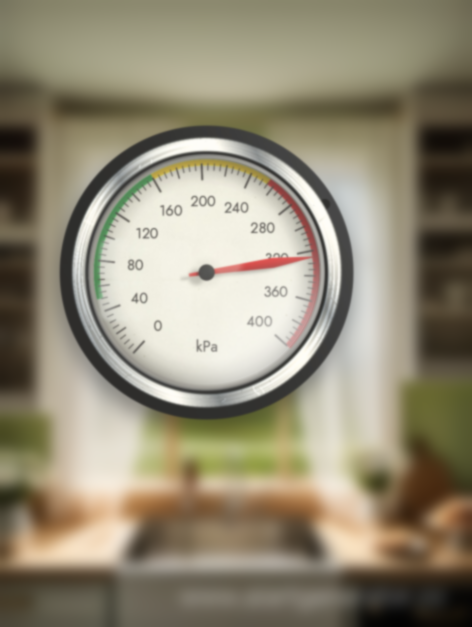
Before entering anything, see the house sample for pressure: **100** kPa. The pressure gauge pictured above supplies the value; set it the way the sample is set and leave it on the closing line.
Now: **325** kPa
